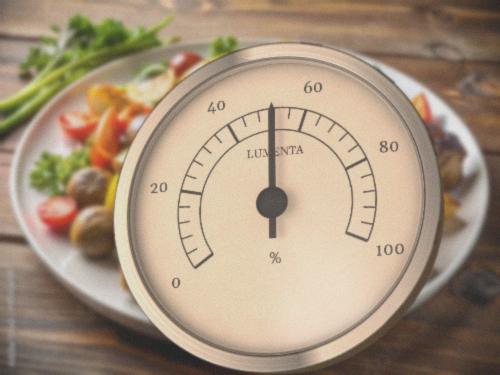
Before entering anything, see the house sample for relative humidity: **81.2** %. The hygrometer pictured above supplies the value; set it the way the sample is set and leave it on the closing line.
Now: **52** %
